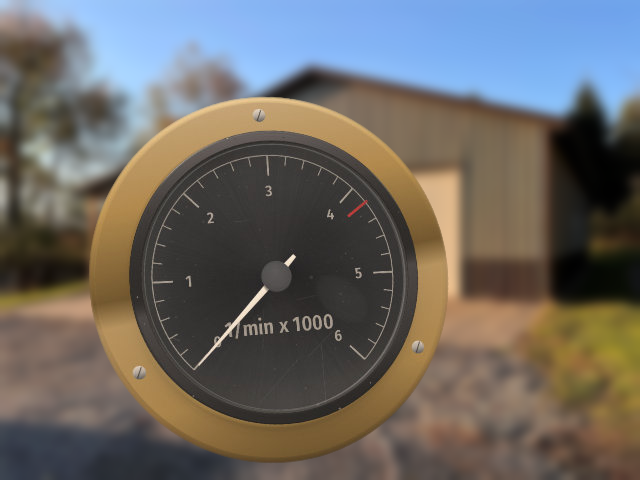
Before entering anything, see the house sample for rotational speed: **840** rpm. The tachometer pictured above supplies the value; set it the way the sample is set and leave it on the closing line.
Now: **0** rpm
